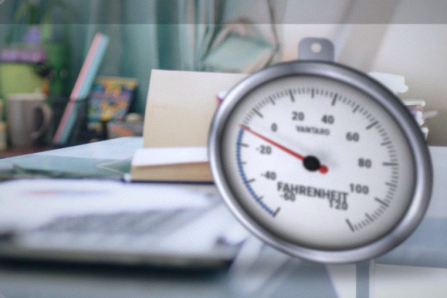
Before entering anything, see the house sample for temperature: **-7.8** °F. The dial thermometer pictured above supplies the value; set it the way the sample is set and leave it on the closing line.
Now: **-10** °F
